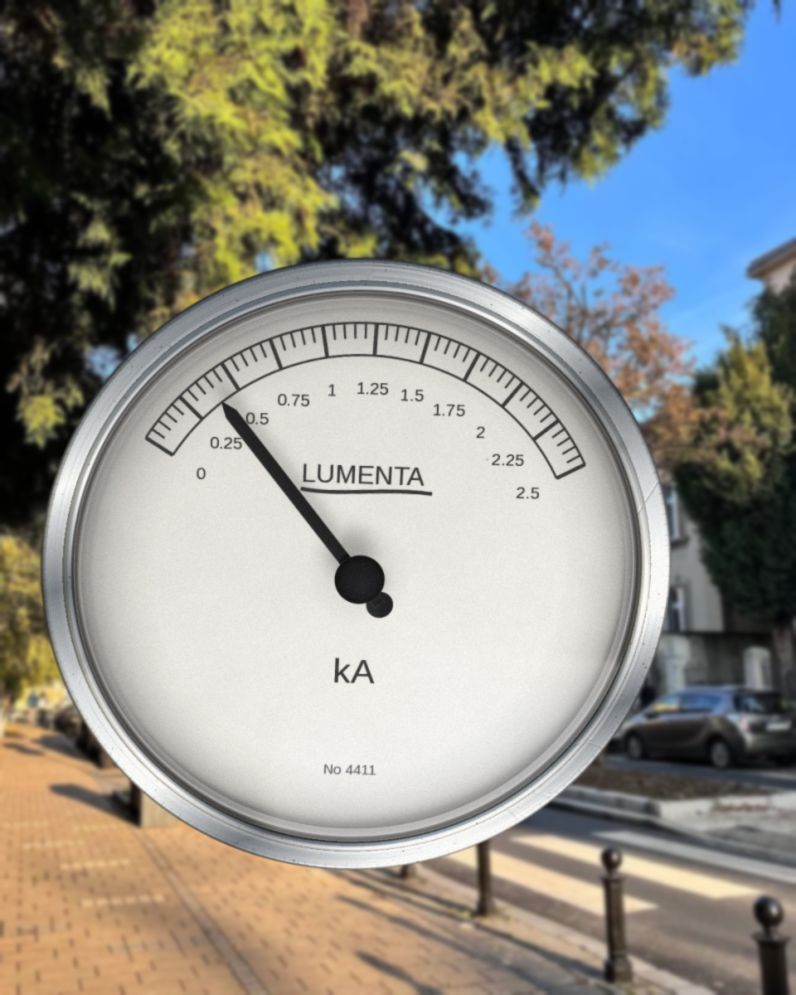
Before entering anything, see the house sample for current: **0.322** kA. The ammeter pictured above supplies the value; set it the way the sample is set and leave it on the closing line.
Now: **0.4** kA
